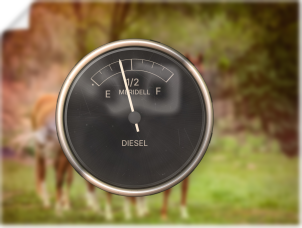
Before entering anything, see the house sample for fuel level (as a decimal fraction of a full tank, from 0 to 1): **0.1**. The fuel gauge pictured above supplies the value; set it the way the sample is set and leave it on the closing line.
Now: **0.375**
